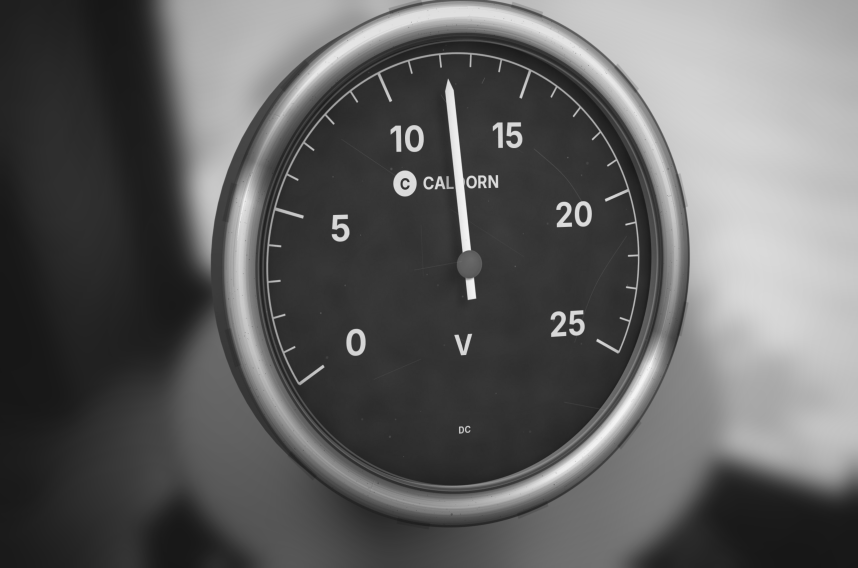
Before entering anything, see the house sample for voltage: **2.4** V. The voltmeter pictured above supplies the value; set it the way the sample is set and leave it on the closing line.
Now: **12** V
